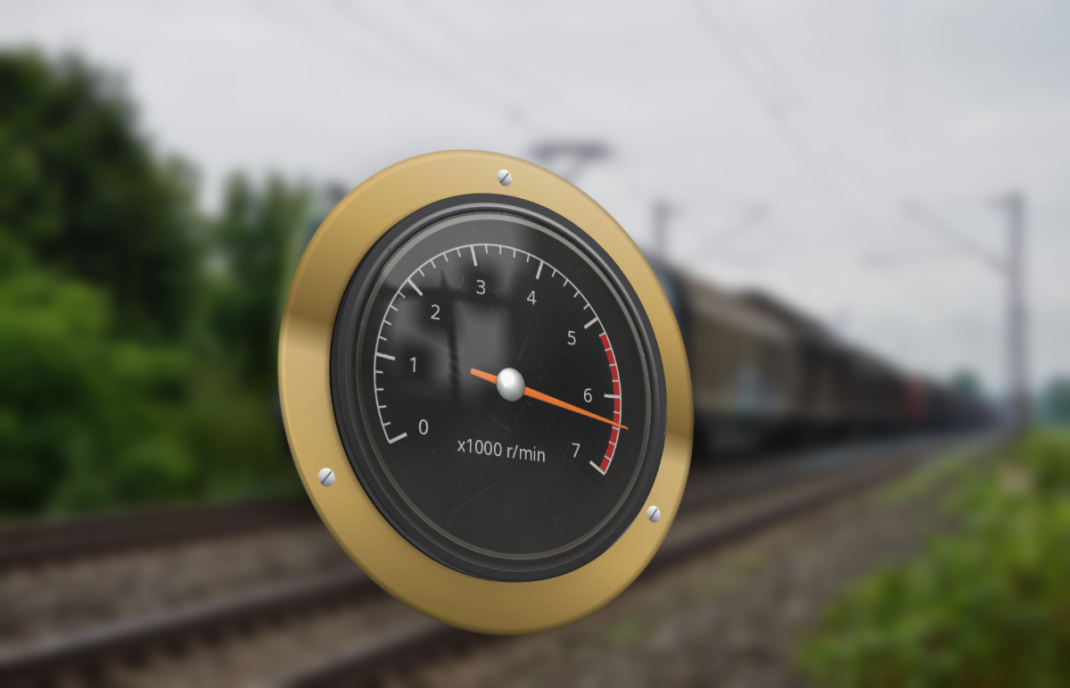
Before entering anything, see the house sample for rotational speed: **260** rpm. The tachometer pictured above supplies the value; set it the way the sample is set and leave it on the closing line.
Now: **6400** rpm
